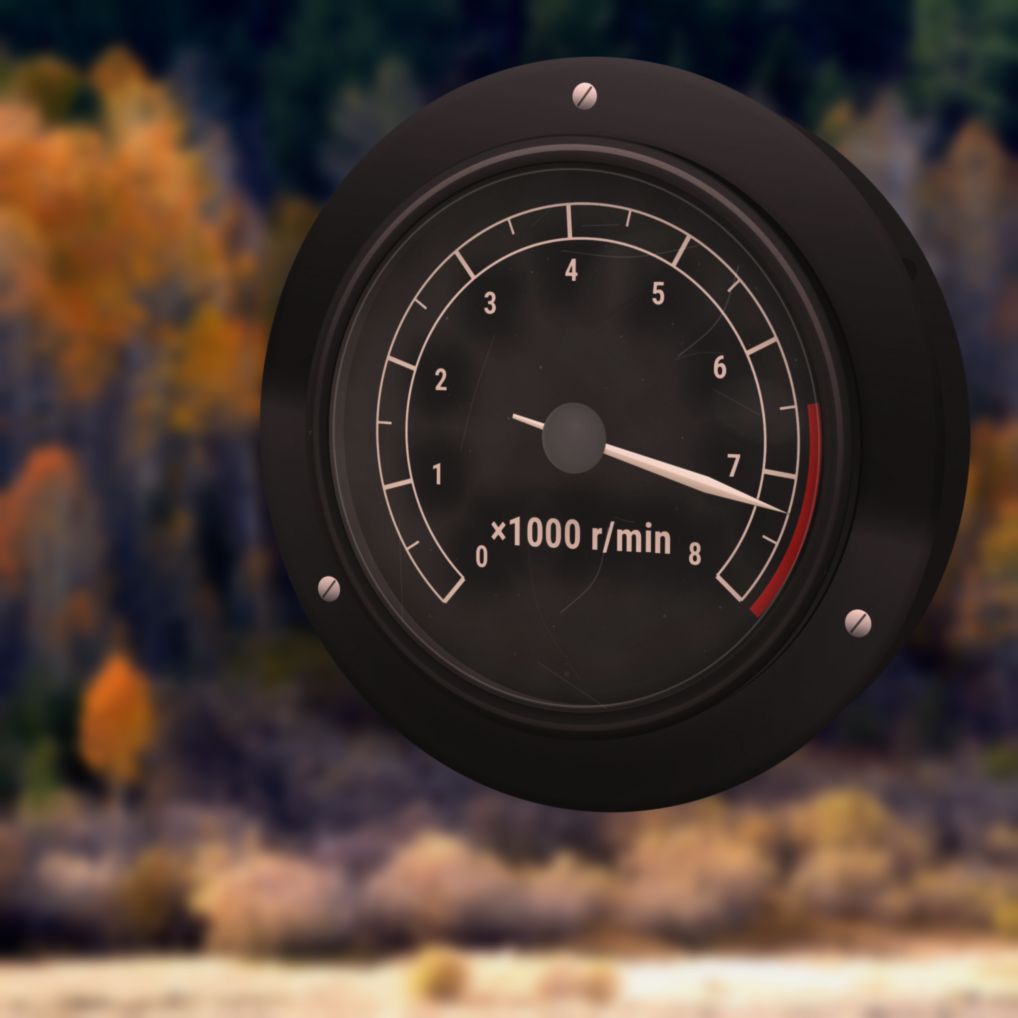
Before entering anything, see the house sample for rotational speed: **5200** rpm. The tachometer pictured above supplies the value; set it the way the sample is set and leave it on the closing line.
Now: **7250** rpm
